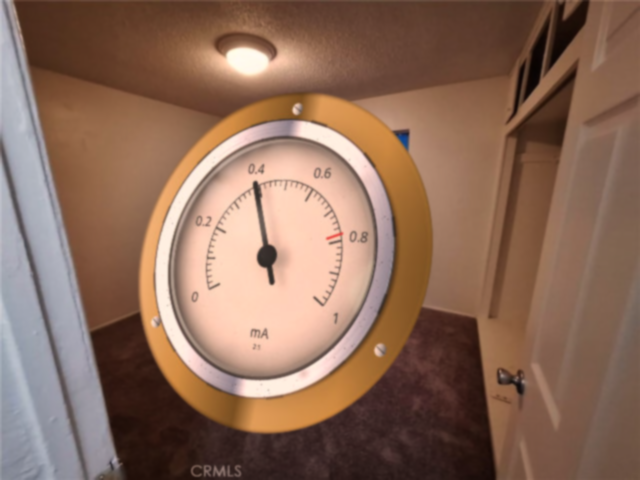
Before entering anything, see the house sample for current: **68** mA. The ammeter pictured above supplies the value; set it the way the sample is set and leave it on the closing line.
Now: **0.4** mA
